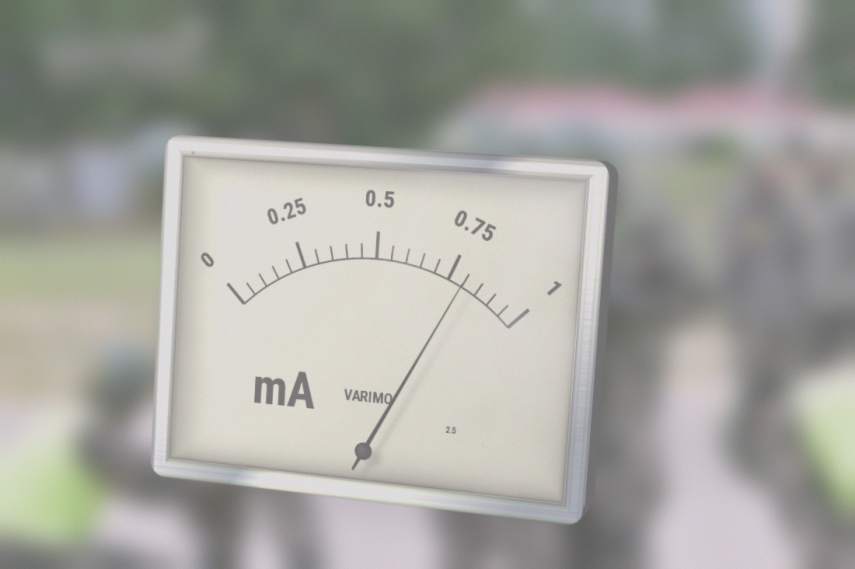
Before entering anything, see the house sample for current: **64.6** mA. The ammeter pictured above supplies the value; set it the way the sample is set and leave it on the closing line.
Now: **0.8** mA
